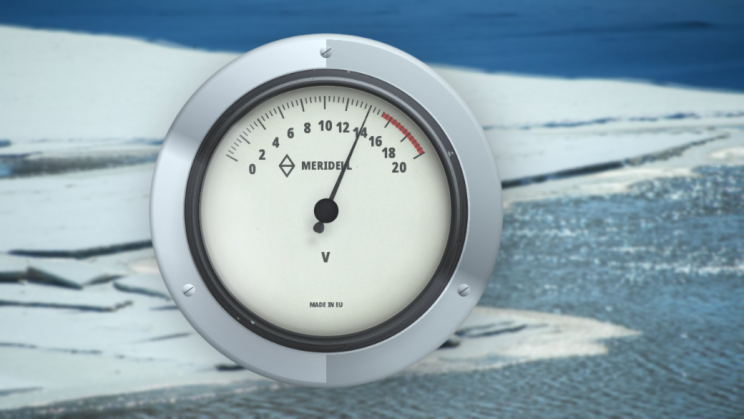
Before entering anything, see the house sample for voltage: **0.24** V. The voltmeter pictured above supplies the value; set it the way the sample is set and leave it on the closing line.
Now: **14** V
